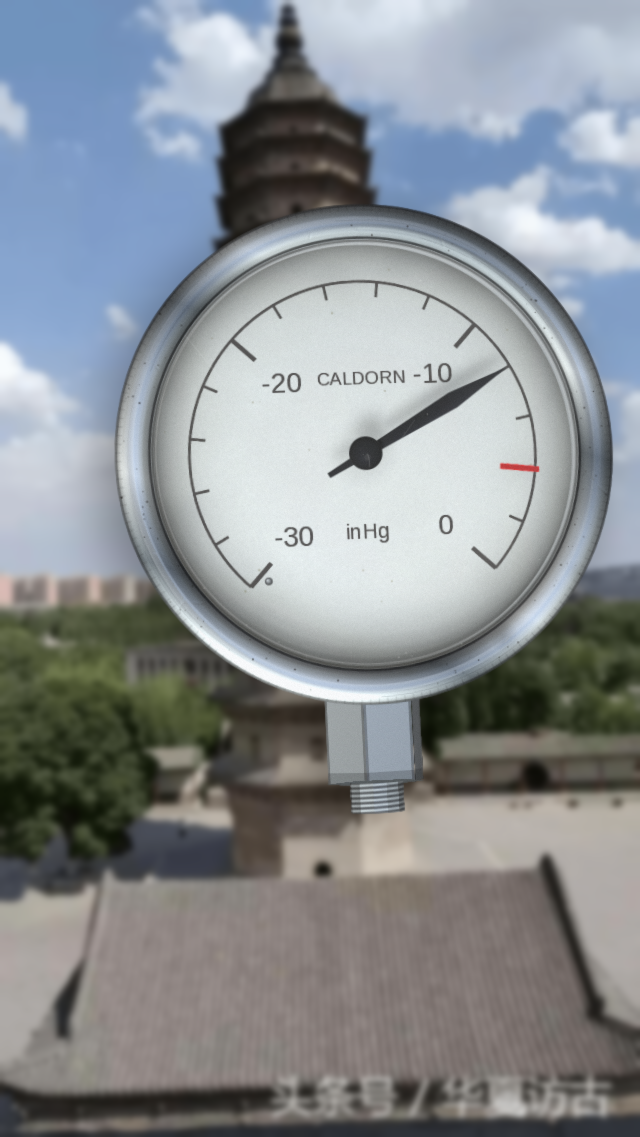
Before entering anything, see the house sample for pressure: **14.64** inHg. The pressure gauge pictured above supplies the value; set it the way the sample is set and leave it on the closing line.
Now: **-8** inHg
